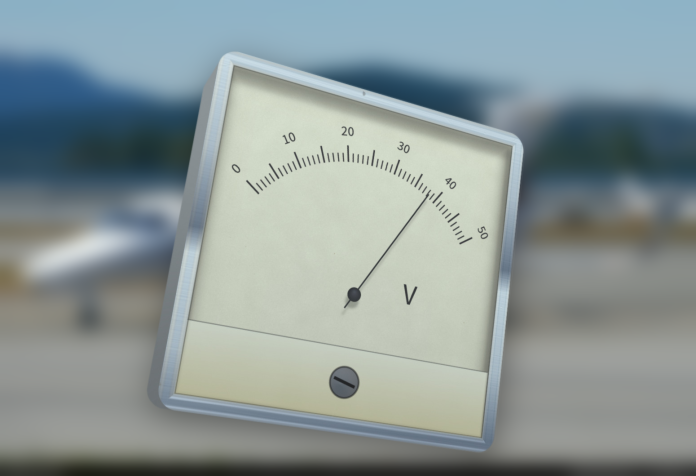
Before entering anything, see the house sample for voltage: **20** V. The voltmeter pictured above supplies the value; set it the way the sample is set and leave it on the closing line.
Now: **38** V
